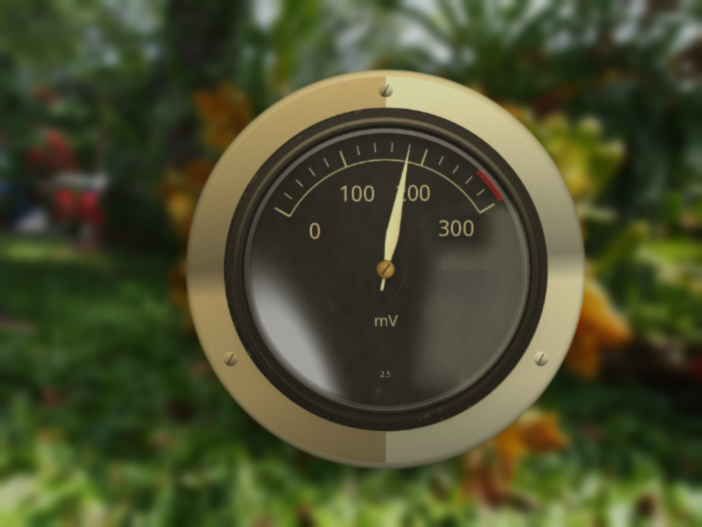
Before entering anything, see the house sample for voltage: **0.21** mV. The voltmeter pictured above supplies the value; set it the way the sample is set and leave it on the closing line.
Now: **180** mV
